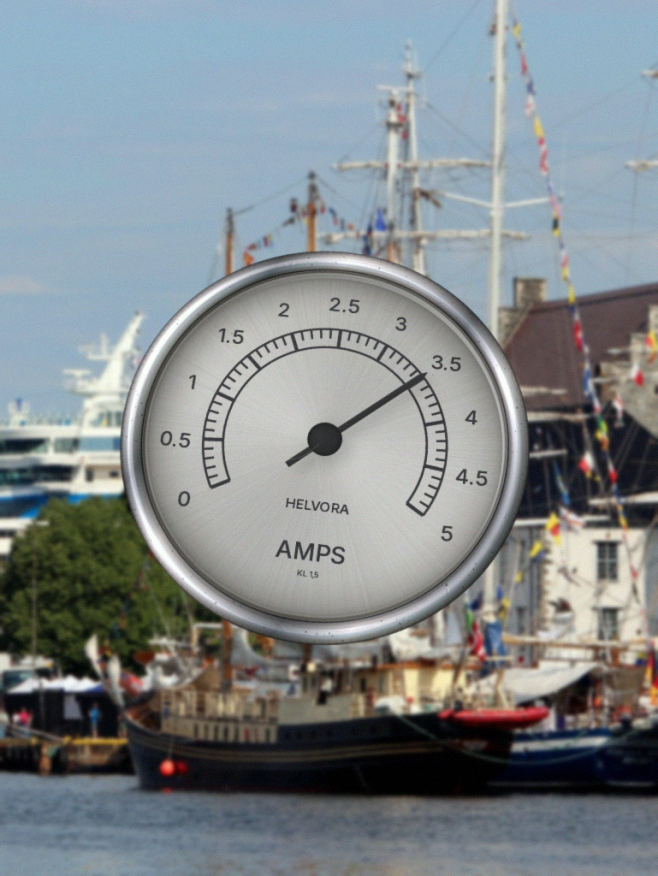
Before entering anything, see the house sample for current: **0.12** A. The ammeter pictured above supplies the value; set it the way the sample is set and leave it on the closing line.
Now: **3.5** A
